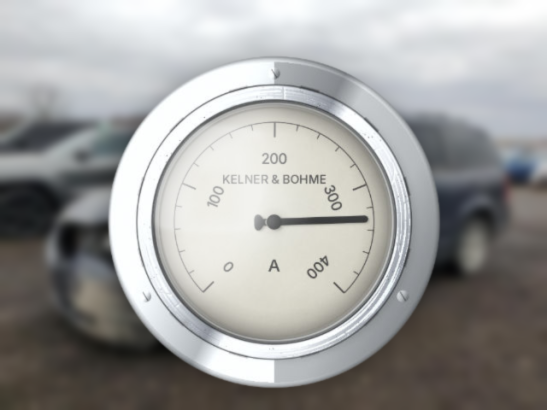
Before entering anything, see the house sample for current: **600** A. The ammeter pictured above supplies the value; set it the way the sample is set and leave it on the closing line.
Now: **330** A
